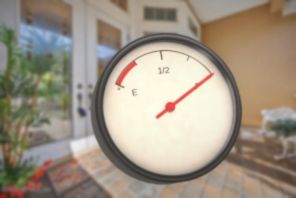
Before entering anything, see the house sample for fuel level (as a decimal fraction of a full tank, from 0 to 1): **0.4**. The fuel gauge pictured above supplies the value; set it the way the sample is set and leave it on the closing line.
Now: **1**
